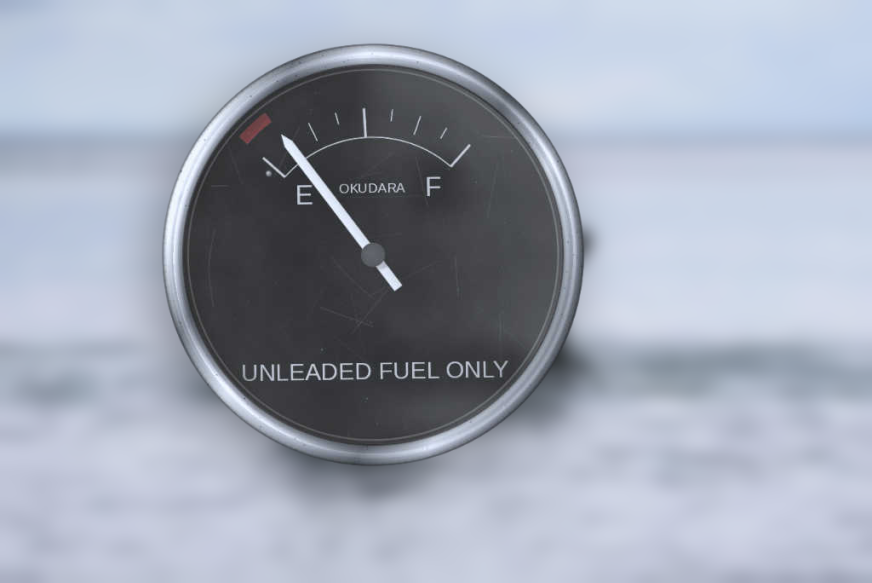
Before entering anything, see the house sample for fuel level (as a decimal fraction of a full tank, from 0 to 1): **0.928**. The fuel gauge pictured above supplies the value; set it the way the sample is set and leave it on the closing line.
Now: **0.125**
